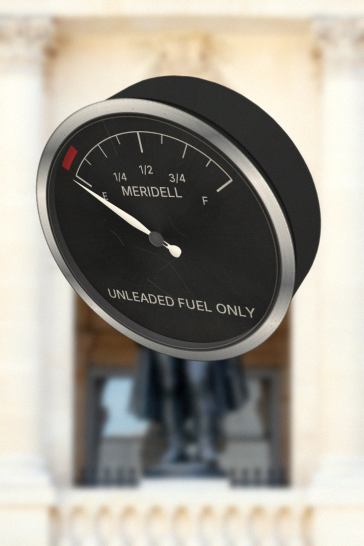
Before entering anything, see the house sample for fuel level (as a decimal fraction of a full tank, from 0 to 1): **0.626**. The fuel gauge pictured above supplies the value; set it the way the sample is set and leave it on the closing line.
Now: **0**
